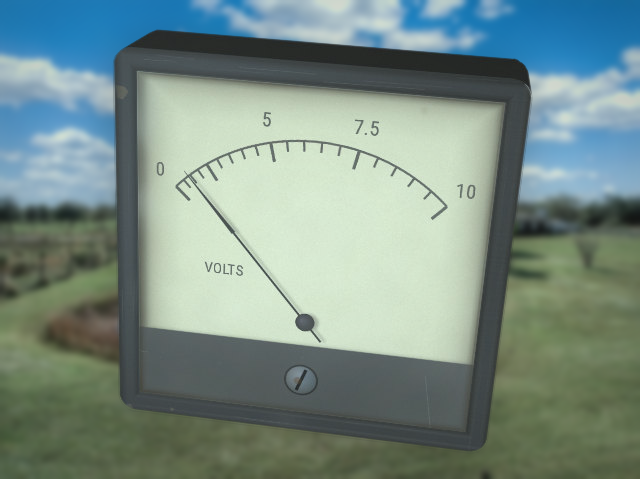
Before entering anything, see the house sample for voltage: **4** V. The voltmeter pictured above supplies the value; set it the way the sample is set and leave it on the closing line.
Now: **1.5** V
